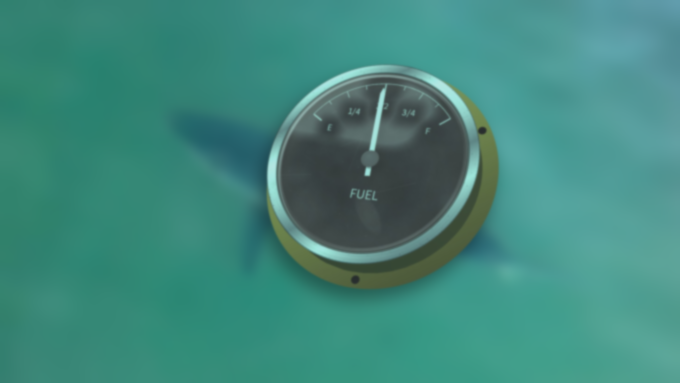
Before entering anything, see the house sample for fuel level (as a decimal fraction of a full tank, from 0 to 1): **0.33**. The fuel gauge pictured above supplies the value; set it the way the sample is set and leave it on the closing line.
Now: **0.5**
